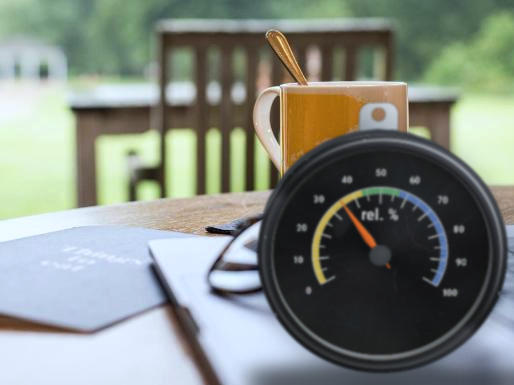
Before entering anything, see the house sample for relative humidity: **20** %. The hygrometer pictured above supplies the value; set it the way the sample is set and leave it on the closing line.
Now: **35** %
